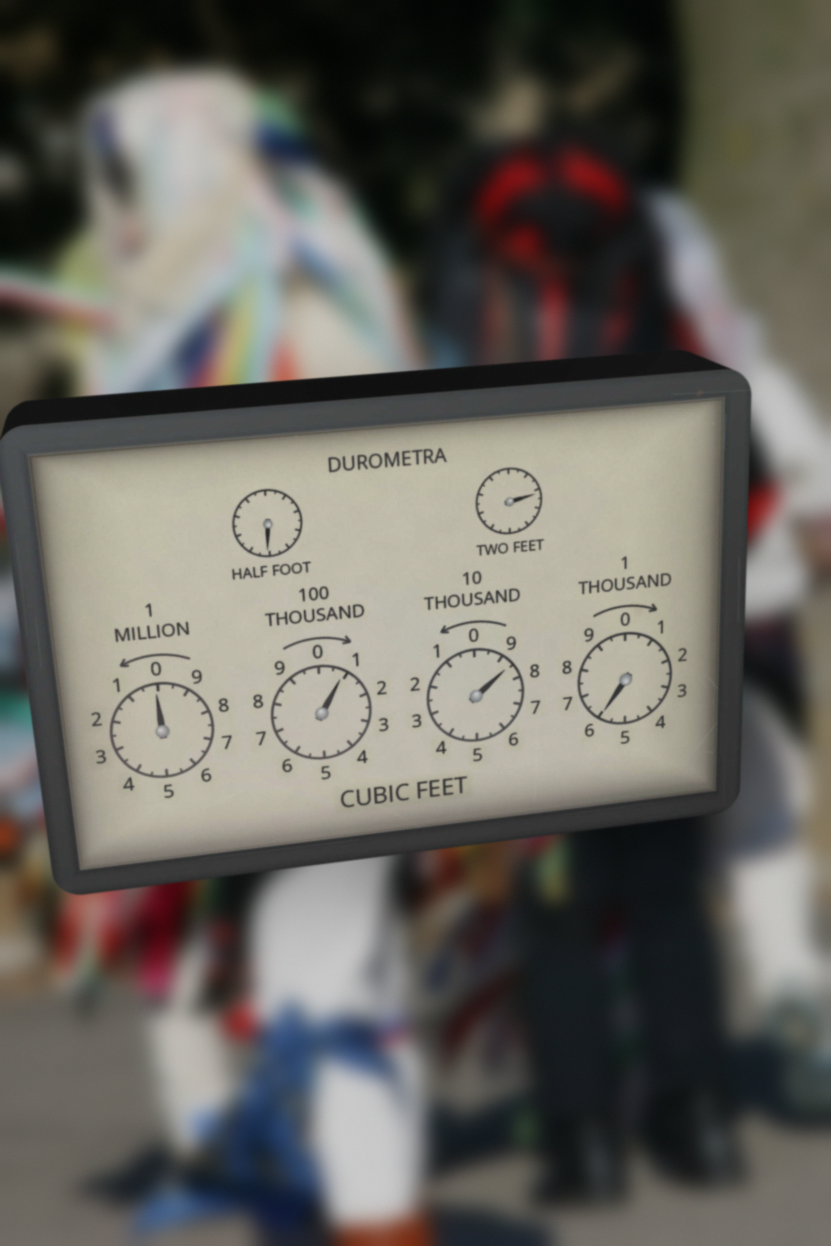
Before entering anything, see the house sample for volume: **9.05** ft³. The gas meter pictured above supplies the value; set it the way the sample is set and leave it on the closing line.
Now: **8600** ft³
